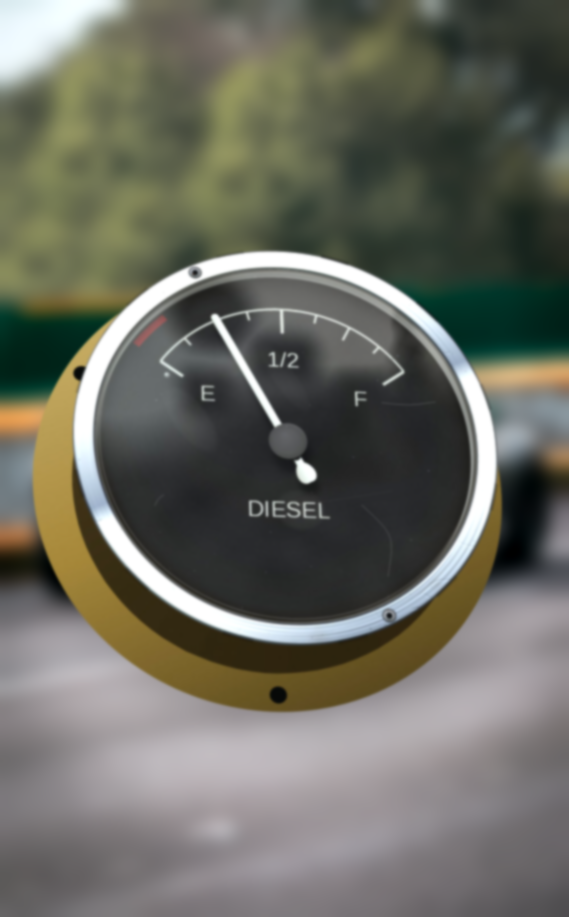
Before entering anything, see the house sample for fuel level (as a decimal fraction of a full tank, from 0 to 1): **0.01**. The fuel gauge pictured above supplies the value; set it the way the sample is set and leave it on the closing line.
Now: **0.25**
